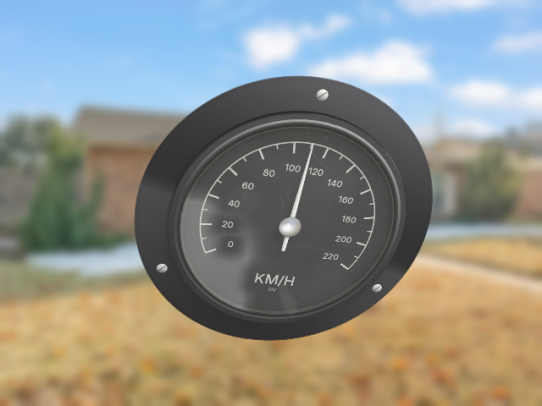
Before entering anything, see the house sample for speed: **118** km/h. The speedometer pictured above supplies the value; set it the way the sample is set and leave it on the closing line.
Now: **110** km/h
